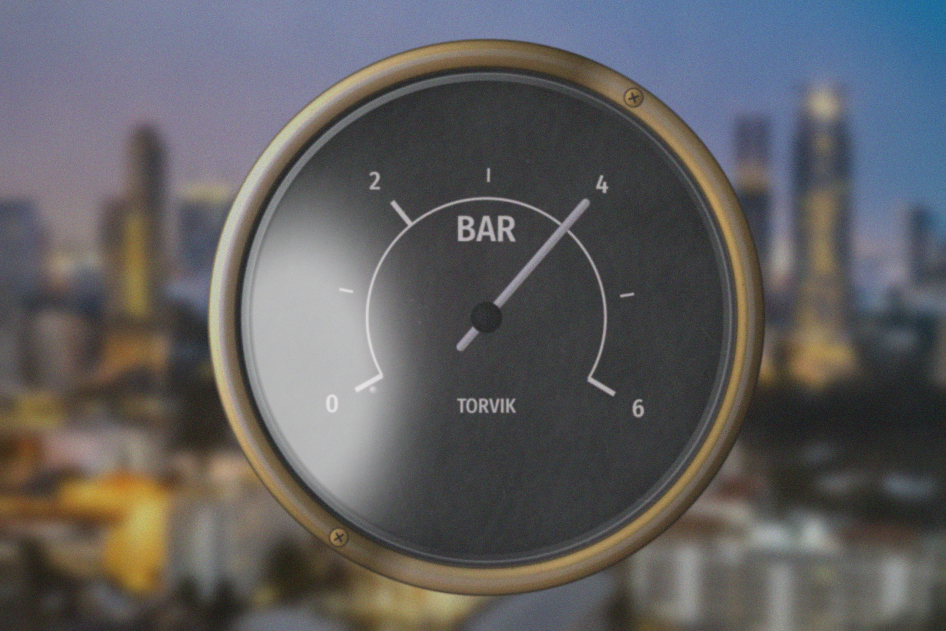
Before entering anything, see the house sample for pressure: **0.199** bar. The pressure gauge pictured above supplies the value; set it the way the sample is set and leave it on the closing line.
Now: **4** bar
